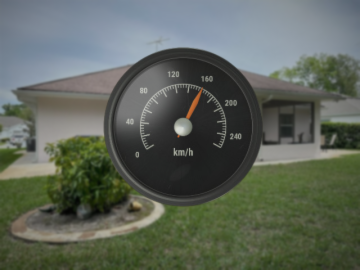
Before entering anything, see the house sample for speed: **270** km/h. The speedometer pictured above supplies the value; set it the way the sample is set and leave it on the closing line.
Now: **160** km/h
